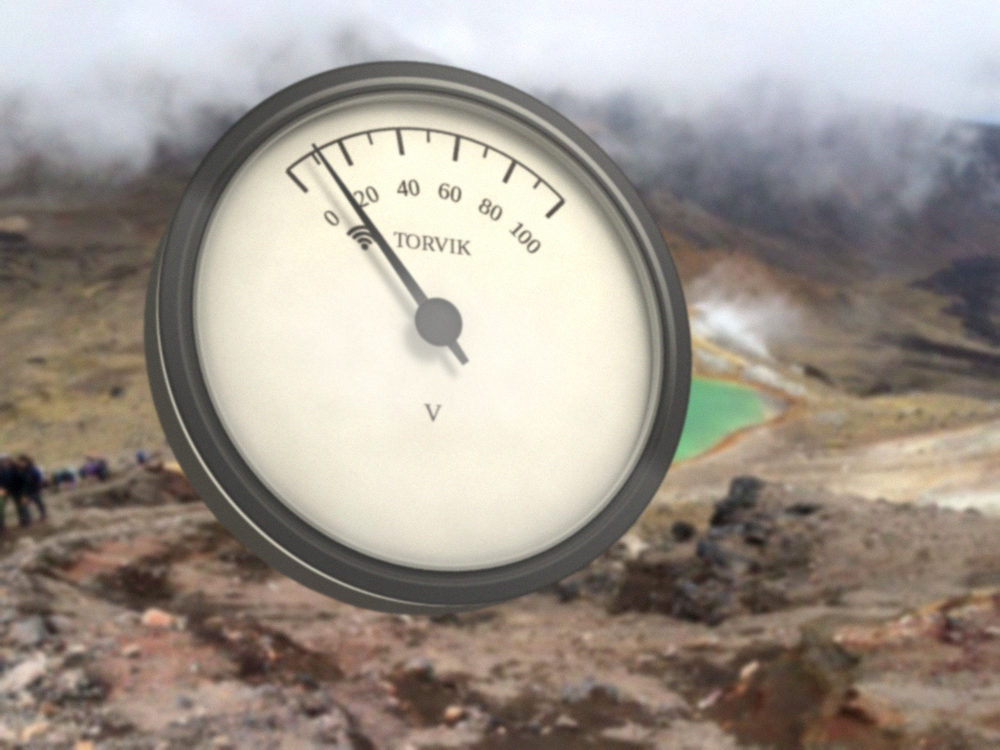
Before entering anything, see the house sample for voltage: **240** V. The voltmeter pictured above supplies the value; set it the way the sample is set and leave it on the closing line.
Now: **10** V
